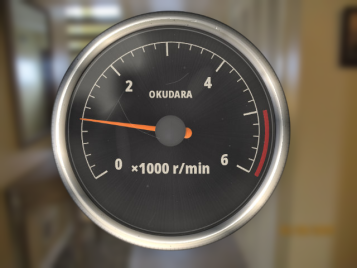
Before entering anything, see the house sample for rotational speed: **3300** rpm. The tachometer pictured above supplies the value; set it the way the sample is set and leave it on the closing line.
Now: **1000** rpm
